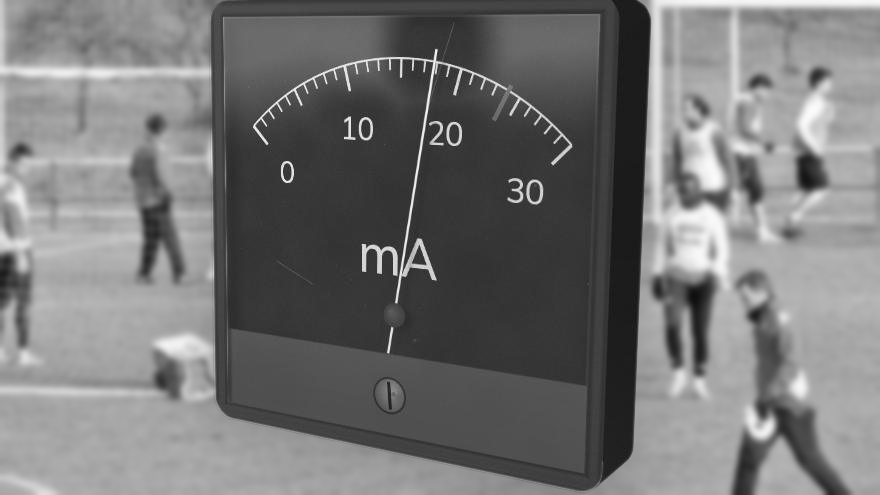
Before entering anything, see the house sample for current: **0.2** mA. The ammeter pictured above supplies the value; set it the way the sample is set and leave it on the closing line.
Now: **18** mA
